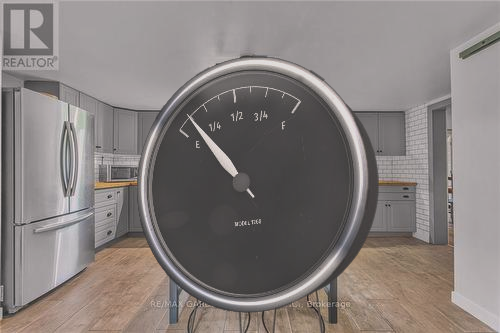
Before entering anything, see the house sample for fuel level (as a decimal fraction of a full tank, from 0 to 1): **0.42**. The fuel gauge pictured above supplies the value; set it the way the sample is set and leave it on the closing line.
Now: **0.125**
